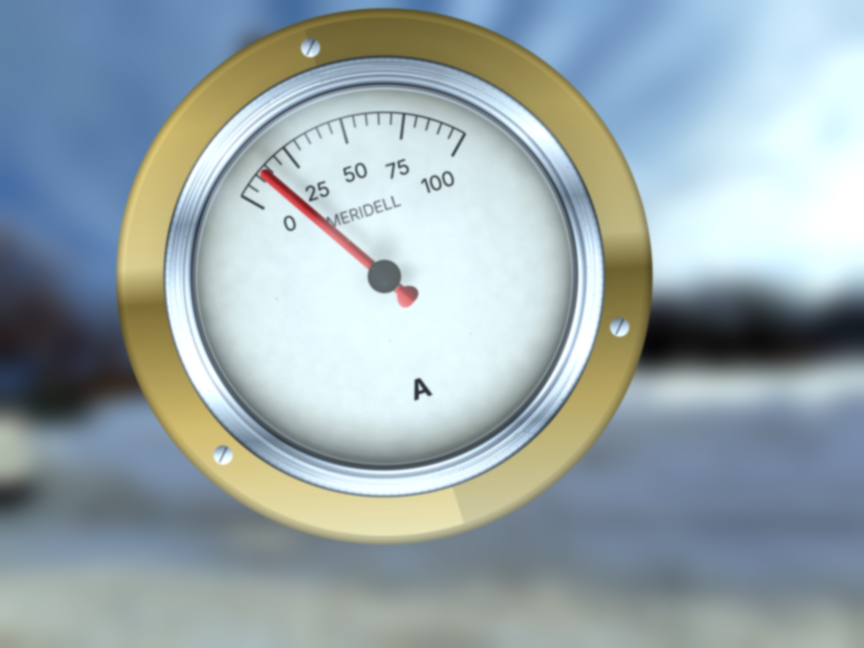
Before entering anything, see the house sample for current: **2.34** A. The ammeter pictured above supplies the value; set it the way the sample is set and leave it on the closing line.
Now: **12.5** A
